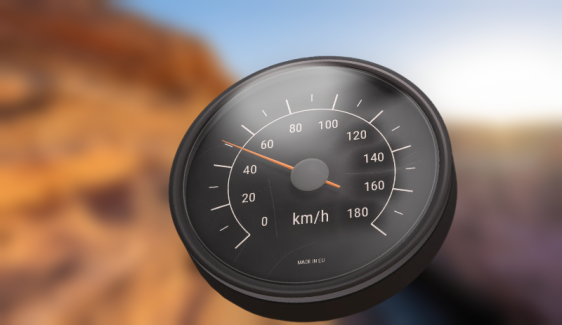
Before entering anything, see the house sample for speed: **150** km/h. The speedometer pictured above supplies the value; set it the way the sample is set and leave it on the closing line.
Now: **50** km/h
